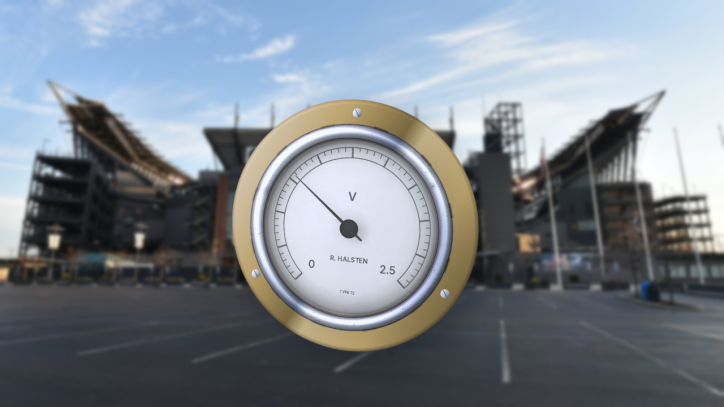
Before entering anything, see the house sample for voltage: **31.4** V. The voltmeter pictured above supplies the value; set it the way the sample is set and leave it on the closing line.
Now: **0.8** V
